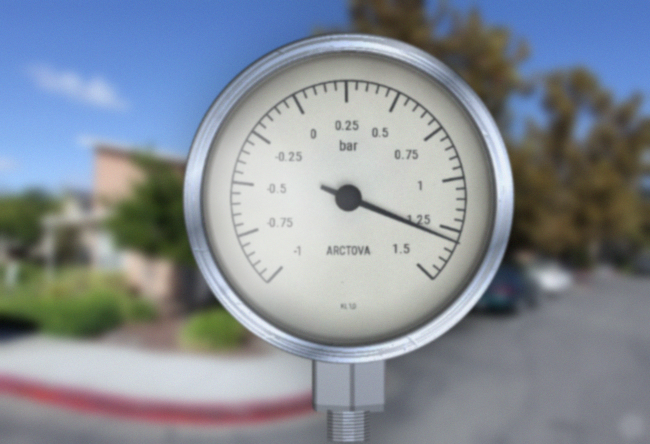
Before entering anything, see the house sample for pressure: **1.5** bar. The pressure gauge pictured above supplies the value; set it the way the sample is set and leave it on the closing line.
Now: **1.3** bar
